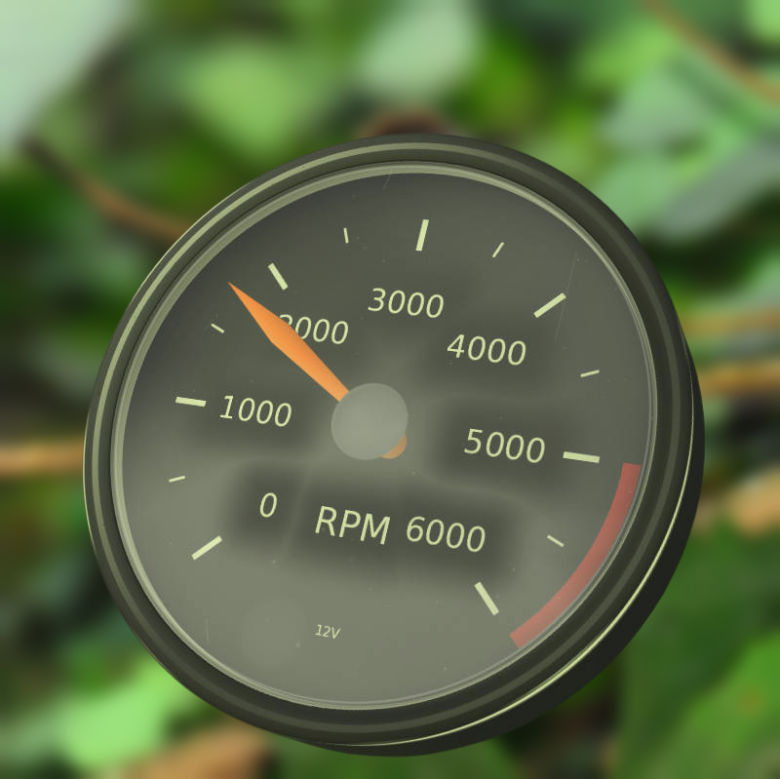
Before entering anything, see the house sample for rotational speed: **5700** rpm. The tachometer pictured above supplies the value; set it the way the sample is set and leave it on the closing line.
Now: **1750** rpm
